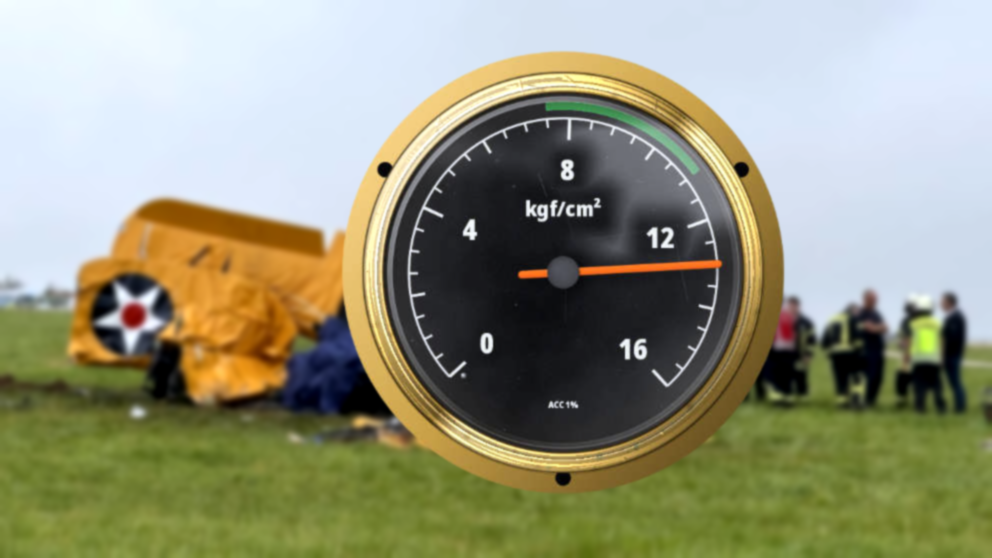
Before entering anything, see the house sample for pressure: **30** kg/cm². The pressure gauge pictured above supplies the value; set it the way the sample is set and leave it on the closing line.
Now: **13** kg/cm²
